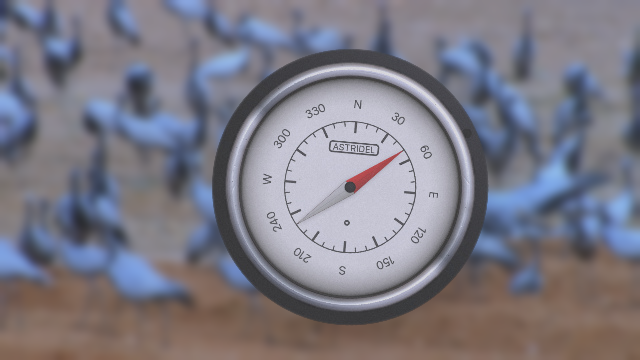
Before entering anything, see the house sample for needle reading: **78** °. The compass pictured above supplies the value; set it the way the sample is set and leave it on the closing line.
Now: **50** °
